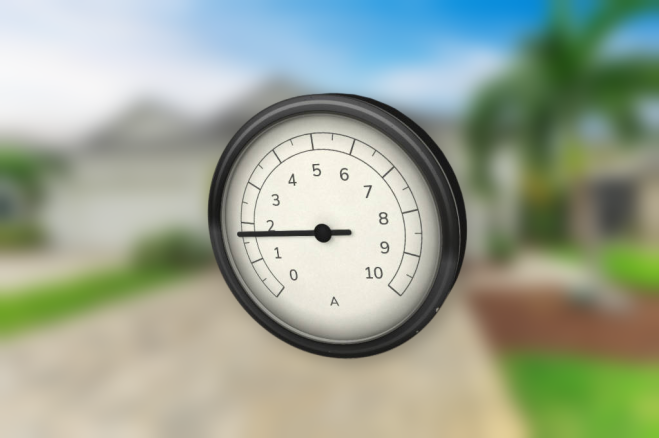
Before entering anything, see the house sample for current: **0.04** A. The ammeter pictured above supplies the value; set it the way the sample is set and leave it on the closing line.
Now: **1.75** A
